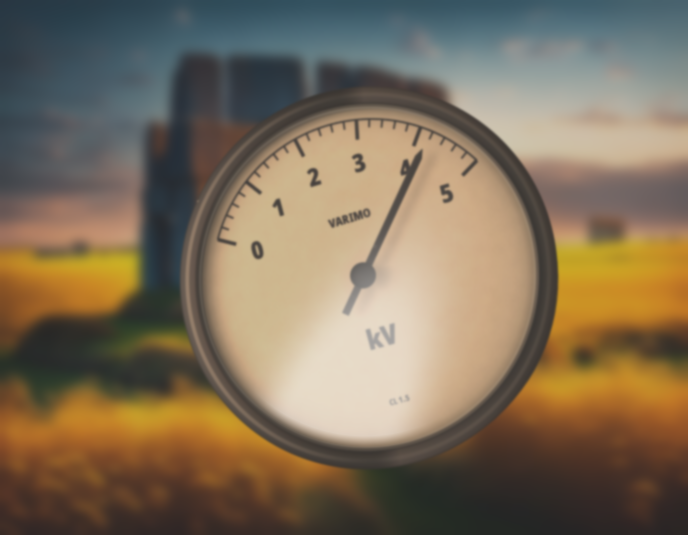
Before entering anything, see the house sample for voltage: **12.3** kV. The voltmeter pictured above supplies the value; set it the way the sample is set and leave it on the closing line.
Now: **4.2** kV
